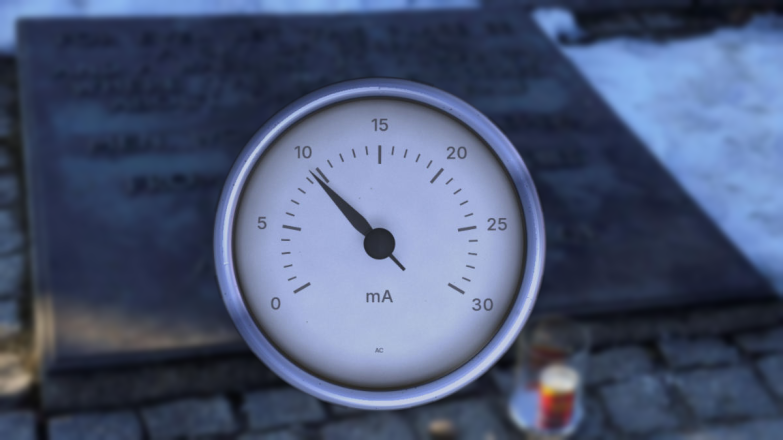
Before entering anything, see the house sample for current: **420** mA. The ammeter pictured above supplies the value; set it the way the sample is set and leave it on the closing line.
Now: **9.5** mA
